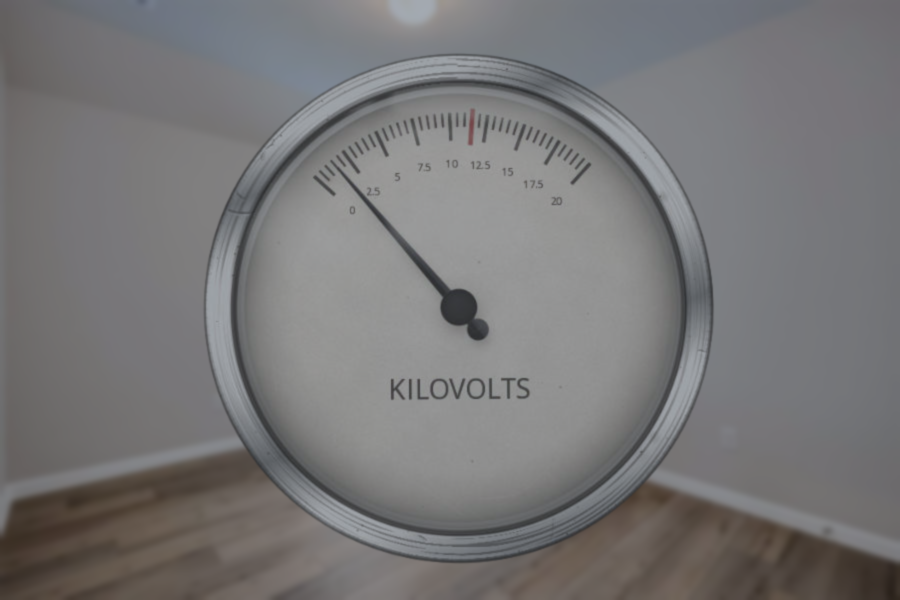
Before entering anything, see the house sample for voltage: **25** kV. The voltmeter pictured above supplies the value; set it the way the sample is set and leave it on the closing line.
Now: **1.5** kV
